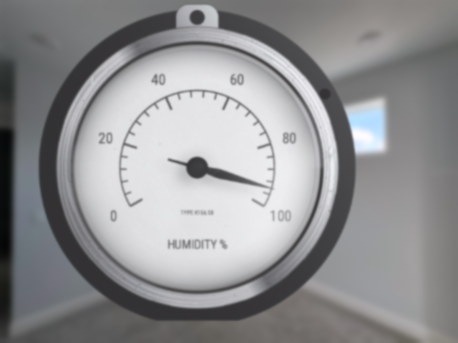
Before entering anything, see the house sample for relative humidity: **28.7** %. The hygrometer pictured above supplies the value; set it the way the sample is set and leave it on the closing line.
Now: **94** %
